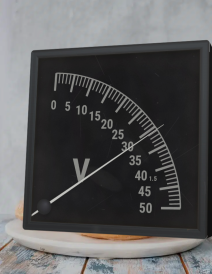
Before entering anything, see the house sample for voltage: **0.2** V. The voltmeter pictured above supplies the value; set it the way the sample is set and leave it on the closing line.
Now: **31** V
